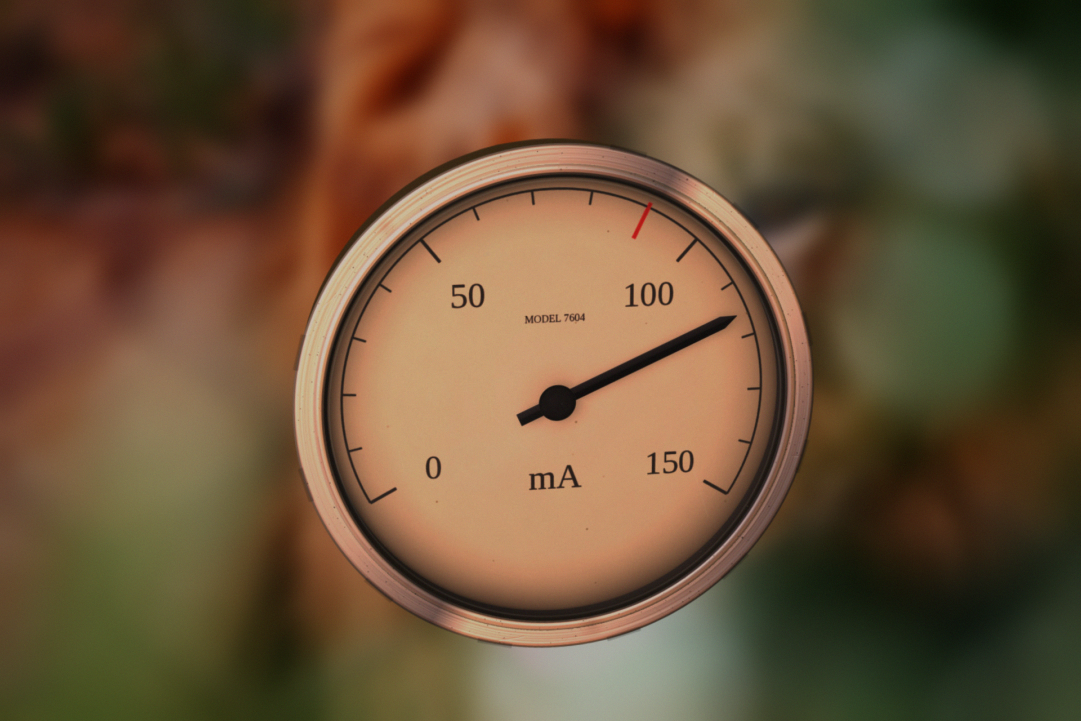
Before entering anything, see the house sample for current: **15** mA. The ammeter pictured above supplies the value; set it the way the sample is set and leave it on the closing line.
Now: **115** mA
